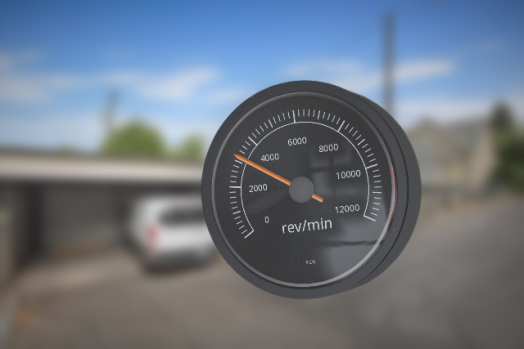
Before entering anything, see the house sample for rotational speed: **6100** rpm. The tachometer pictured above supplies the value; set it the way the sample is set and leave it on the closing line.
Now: **3200** rpm
